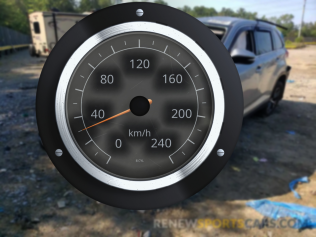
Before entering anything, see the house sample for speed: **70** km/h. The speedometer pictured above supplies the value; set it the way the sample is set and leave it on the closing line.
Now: **30** km/h
